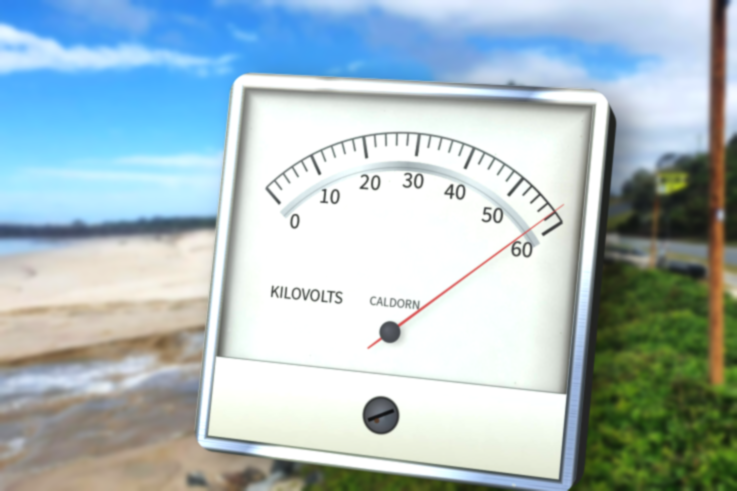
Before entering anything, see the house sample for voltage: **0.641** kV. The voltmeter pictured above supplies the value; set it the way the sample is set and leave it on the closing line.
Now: **58** kV
